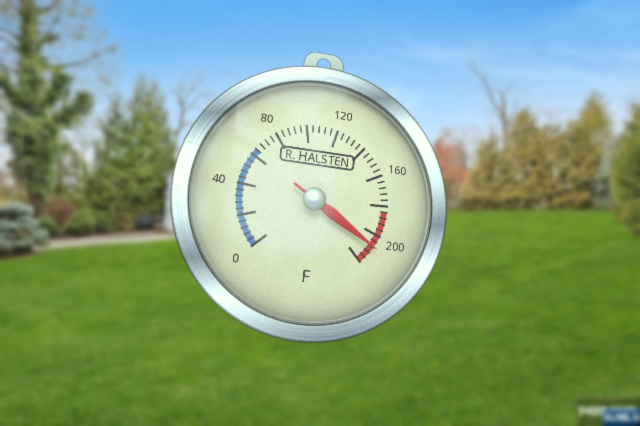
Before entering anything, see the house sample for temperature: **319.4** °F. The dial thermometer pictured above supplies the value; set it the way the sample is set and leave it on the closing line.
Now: **208** °F
